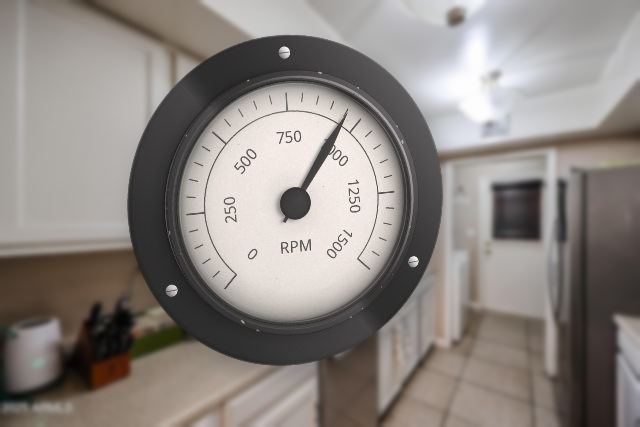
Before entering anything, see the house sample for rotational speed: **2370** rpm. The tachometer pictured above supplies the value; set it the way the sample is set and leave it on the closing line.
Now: **950** rpm
